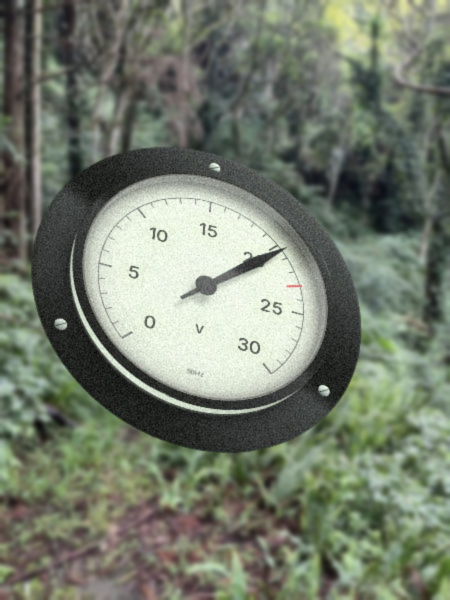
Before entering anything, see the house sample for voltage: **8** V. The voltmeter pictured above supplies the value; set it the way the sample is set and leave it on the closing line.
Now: **20.5** V
